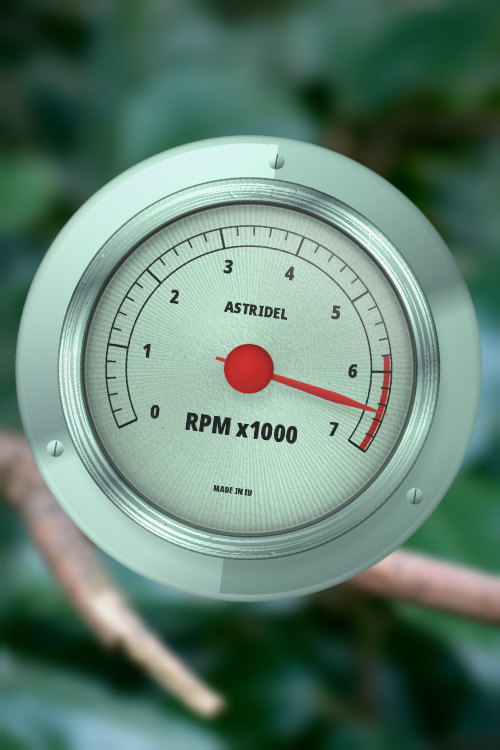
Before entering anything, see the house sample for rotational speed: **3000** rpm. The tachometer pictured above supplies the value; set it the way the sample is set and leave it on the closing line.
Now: **6500** rpm
